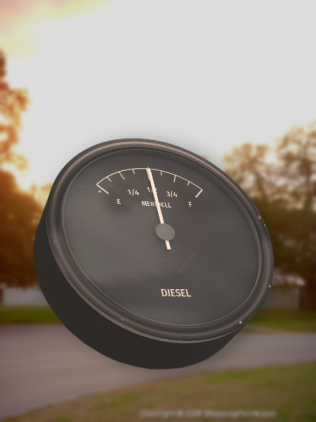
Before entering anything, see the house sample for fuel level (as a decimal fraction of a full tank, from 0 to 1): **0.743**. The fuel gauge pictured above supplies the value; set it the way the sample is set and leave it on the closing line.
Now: **0.5**
